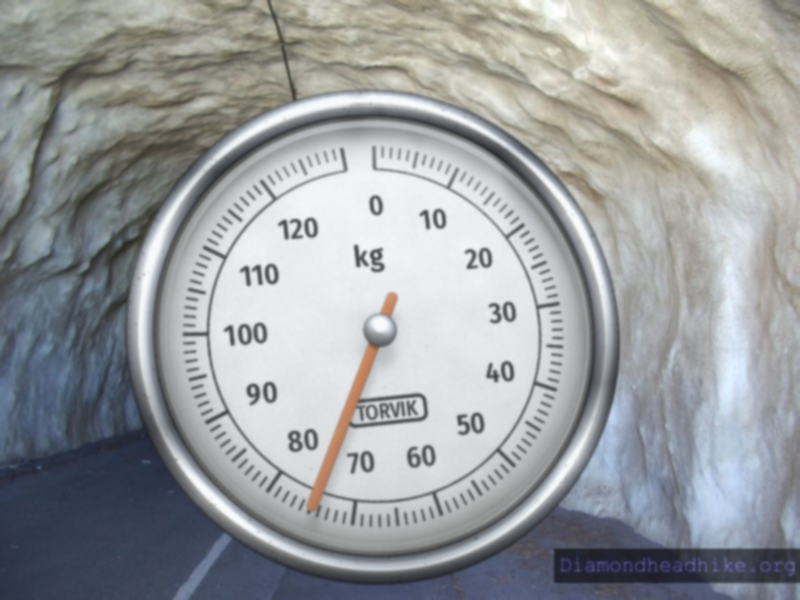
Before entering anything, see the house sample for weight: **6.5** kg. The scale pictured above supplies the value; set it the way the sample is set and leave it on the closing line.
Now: **75** kg
